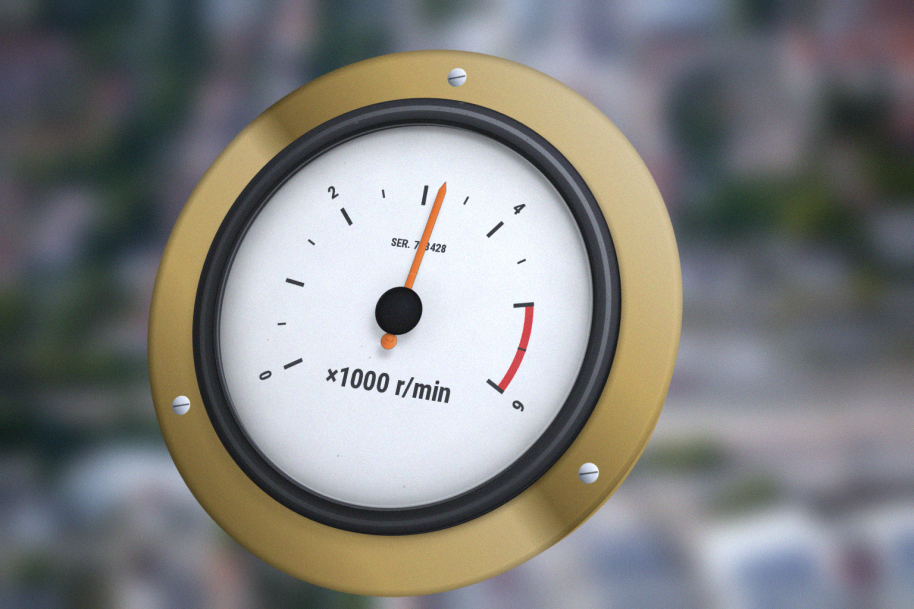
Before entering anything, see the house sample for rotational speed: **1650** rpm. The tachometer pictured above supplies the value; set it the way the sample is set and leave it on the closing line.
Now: **3250** rpm
